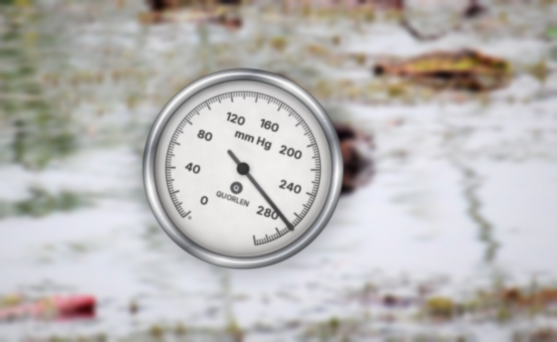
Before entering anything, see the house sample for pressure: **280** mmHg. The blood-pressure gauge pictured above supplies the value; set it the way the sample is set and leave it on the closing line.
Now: **270** mmHg
